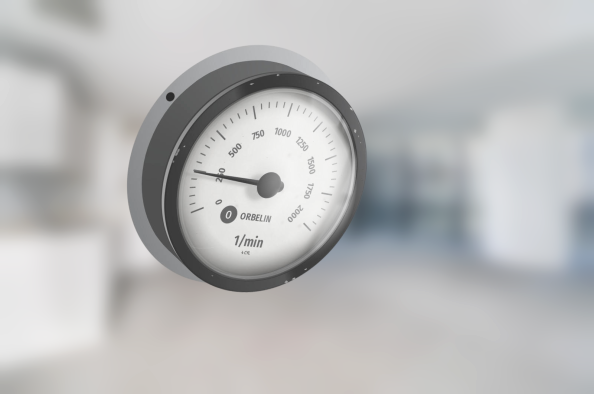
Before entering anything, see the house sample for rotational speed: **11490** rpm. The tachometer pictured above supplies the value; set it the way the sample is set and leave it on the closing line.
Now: **250** rpm
